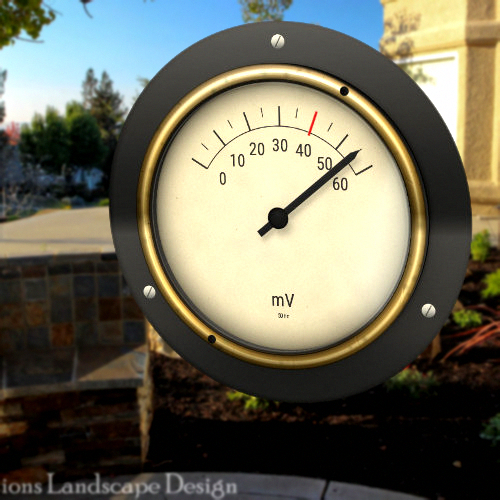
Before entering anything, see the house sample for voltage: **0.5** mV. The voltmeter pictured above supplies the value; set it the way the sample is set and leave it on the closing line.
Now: **55** mV
